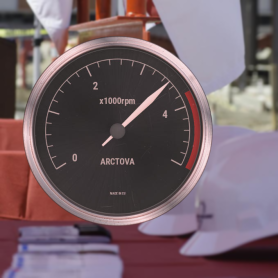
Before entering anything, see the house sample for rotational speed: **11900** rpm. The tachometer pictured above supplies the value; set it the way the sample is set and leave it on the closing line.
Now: **3500** rpm
